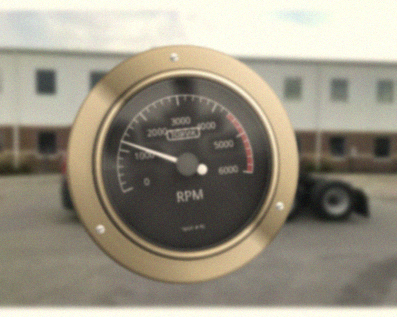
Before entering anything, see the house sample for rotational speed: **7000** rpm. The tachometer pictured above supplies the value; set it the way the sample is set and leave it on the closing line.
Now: **1200** rpm
